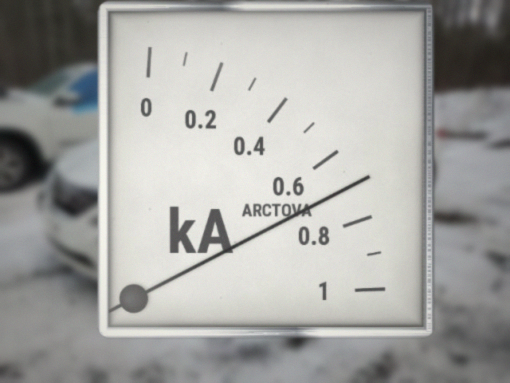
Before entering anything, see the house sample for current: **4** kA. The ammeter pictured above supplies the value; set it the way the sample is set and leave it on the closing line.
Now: **0.7** kA
